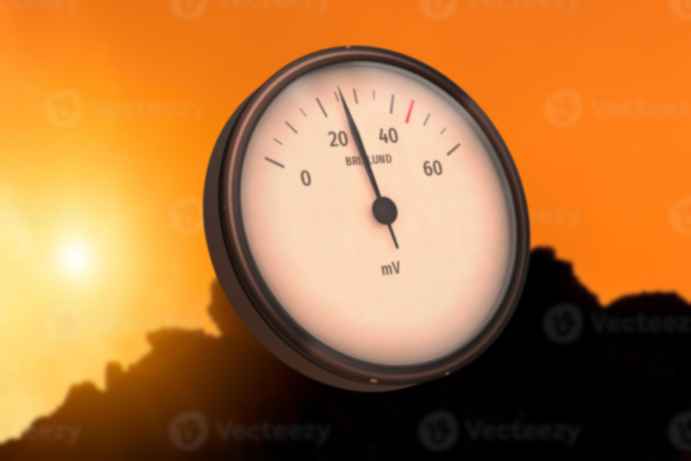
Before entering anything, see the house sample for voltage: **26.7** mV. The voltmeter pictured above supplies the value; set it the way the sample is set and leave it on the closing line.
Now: **25** mV
